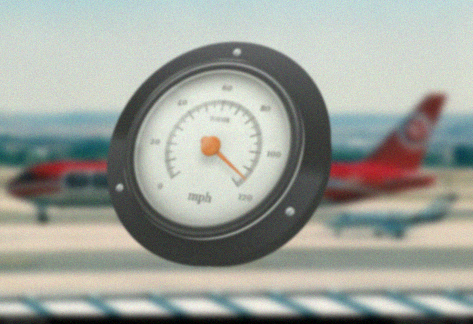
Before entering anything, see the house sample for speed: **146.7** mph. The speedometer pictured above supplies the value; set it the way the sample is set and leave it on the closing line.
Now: **115** mph
